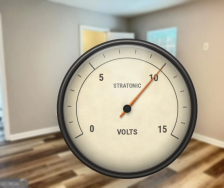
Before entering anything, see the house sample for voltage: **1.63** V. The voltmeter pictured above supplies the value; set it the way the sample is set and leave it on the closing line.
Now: **10** V
